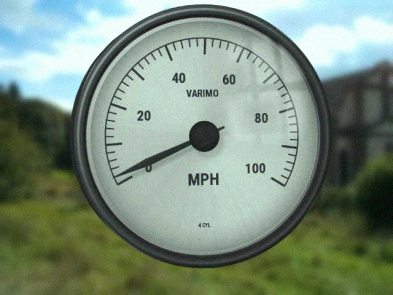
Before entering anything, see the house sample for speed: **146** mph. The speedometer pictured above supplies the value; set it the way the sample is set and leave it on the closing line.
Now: **2** mph
